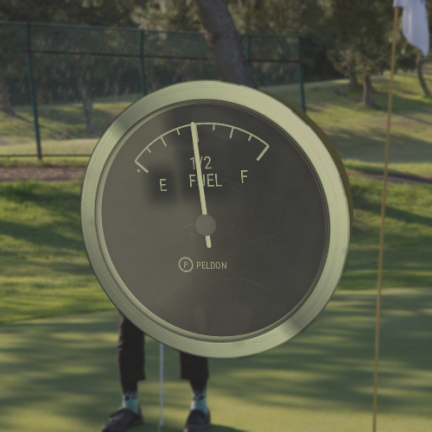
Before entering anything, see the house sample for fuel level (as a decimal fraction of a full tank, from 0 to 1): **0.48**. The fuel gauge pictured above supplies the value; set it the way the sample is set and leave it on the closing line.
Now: **0.5**
